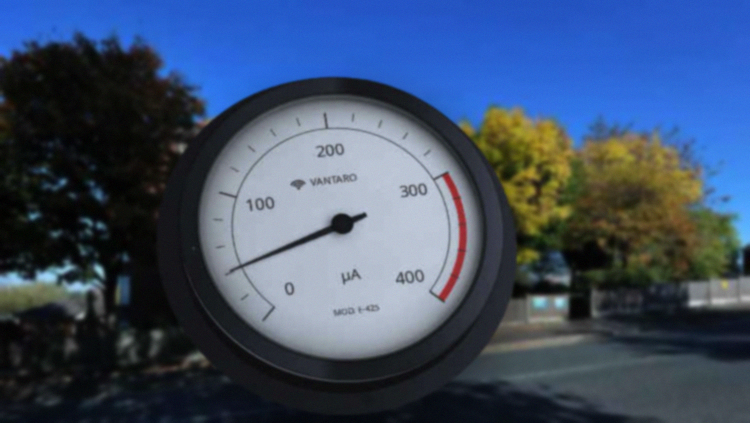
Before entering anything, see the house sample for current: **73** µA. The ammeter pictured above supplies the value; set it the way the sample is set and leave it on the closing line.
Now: **40** µA
